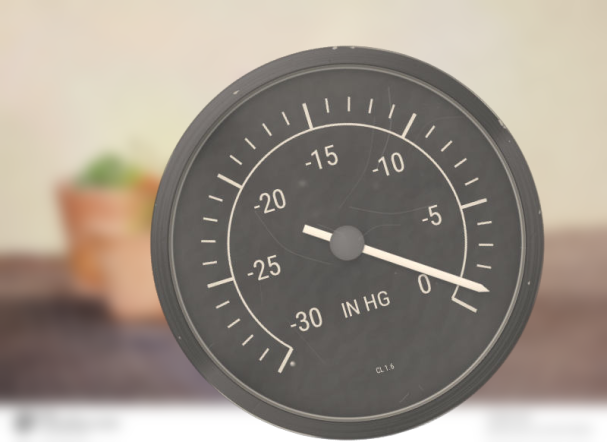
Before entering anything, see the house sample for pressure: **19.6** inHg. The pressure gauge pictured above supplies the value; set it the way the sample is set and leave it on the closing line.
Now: **-1** inHg
